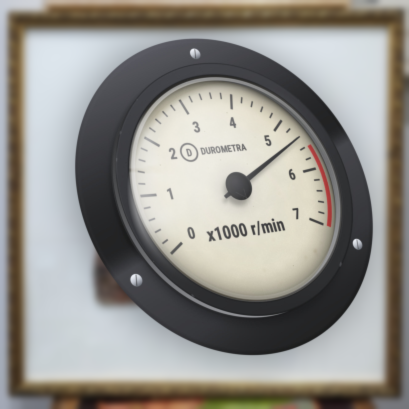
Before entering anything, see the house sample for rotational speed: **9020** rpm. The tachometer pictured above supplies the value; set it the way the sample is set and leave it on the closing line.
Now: **5400** rpm
